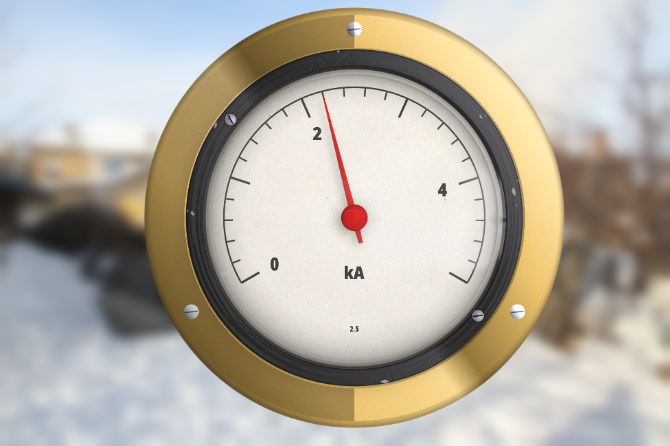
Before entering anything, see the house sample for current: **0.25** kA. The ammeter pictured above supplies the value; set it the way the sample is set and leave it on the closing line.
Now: **2.2** kA
